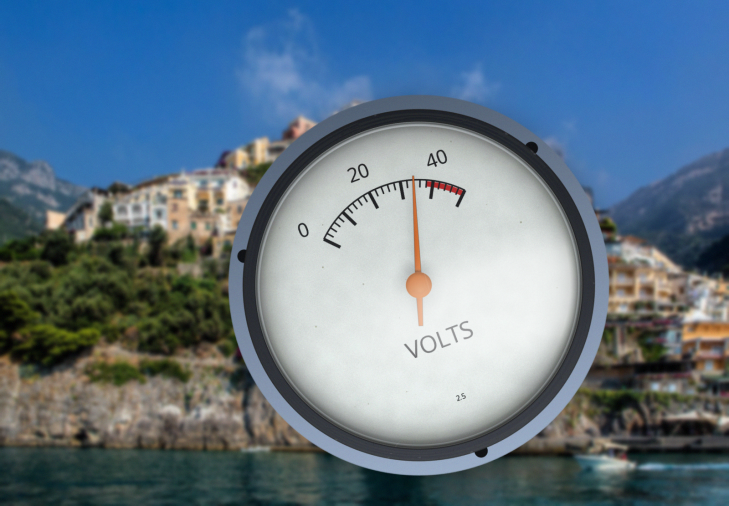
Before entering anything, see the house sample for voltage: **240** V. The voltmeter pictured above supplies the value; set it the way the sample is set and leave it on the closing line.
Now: **34** V
